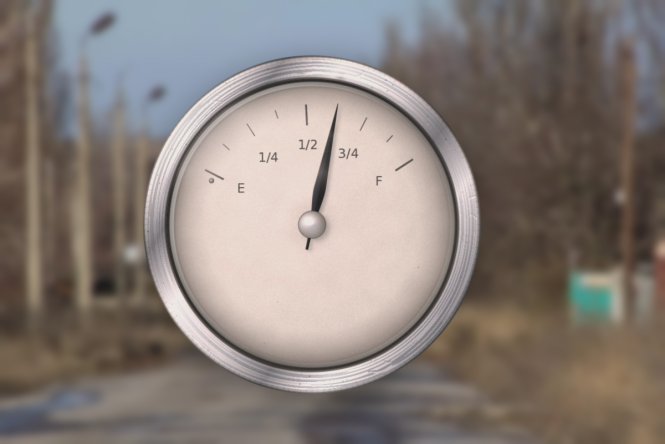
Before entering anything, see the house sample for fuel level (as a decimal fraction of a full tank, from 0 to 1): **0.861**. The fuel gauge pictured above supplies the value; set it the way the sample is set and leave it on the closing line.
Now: **0.625**
